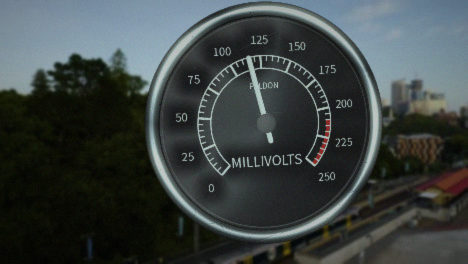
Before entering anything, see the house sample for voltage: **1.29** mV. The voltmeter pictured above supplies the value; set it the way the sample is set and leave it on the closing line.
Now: **115** mV
